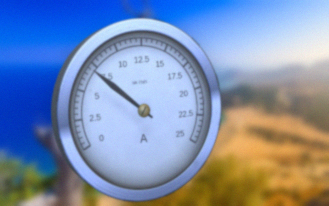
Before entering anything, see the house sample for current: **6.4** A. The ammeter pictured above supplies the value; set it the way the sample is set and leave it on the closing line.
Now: **7** A
